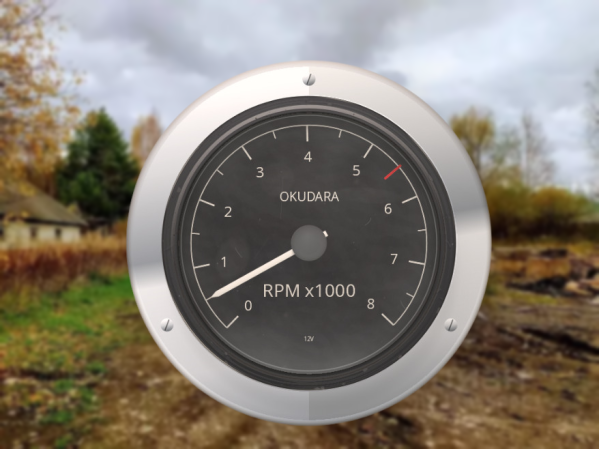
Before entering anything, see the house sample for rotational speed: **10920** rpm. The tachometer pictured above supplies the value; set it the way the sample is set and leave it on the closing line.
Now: **500** rpm
